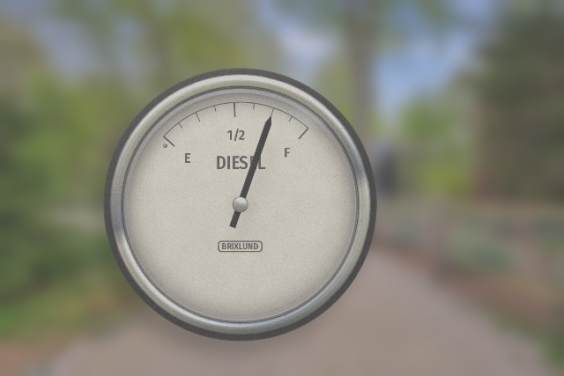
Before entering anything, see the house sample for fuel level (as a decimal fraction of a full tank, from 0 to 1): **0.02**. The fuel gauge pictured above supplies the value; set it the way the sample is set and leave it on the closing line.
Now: **0.75**
